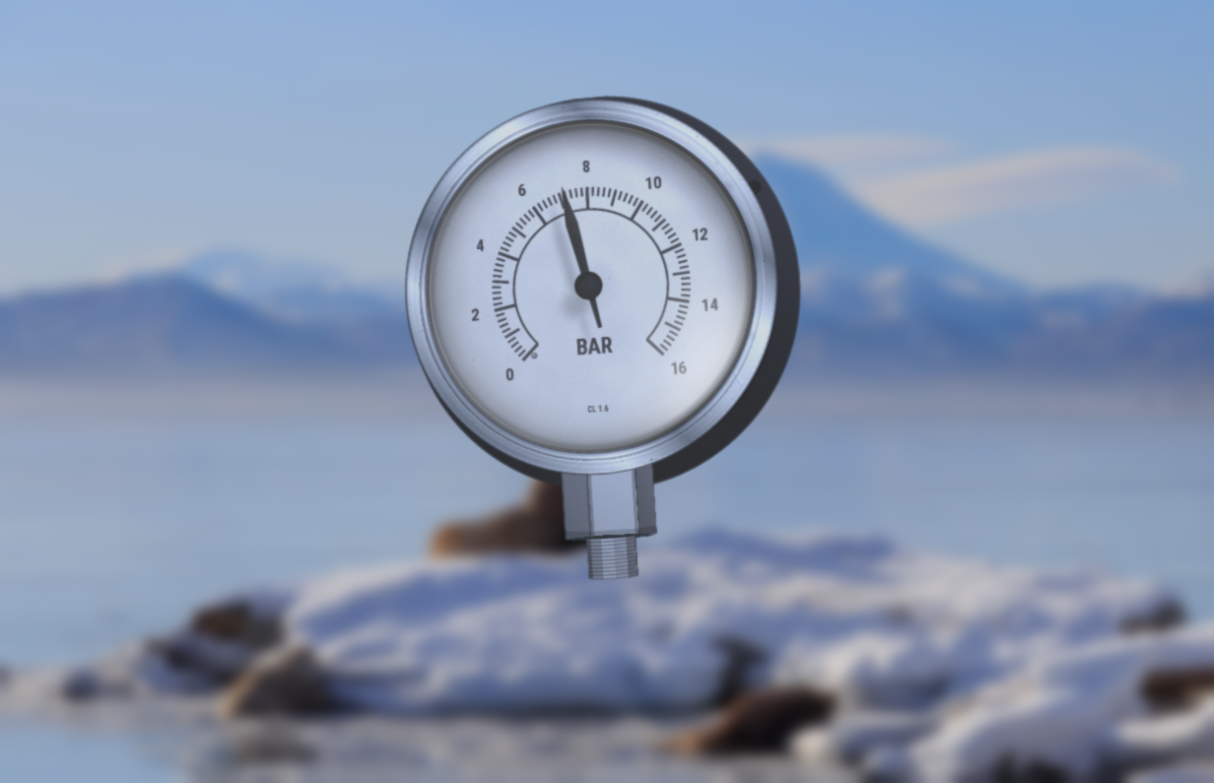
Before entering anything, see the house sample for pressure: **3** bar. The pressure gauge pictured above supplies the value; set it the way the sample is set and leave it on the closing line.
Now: **7.2** bar
